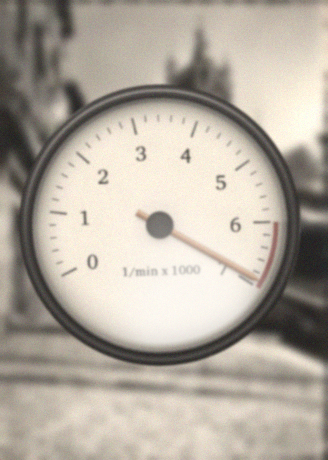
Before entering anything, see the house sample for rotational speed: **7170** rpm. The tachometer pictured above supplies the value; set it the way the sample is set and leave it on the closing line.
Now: **6900** rpm
